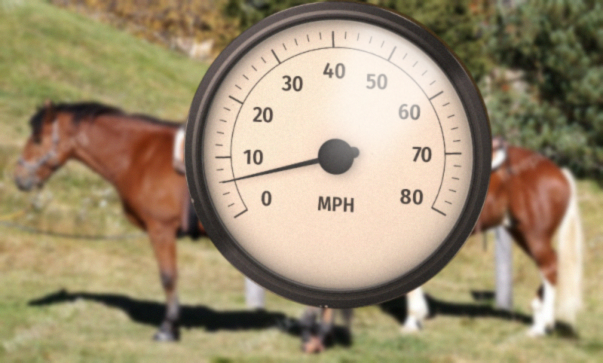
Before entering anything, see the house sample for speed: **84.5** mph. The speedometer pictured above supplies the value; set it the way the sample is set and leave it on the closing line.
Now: **6** mph
